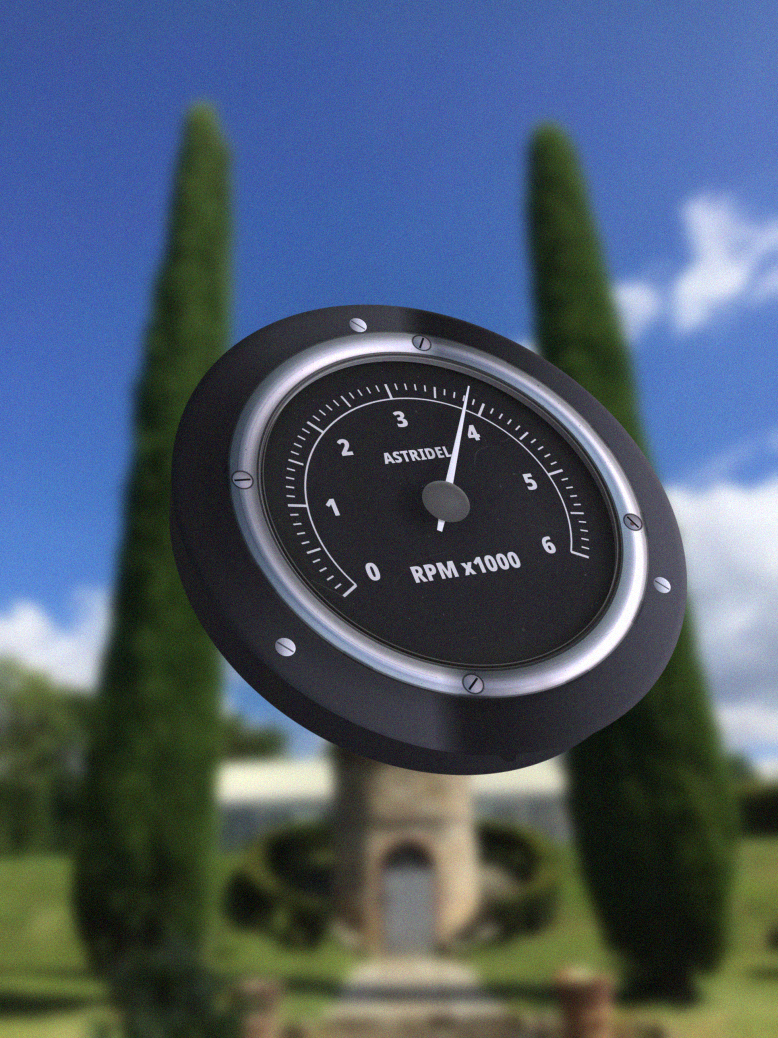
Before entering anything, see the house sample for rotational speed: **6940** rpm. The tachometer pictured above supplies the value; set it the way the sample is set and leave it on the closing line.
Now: **3800** rpm
